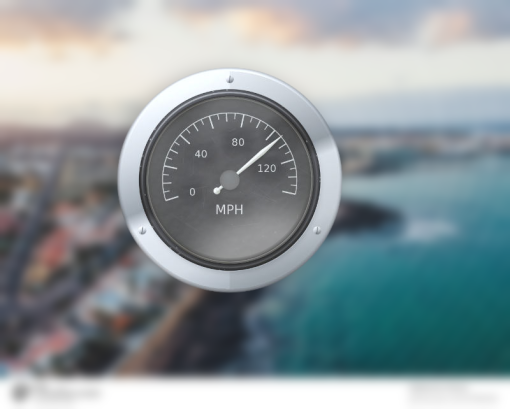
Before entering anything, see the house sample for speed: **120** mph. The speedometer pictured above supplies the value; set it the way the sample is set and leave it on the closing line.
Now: **105** mph
